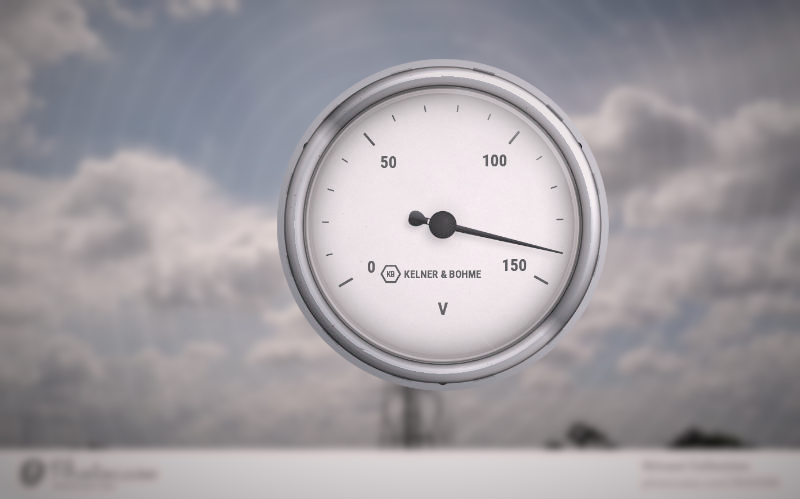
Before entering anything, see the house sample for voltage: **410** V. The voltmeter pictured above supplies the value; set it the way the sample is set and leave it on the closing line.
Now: **140** V
